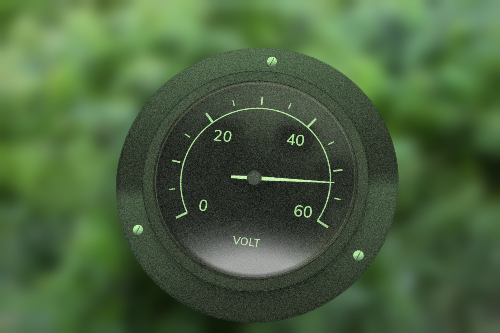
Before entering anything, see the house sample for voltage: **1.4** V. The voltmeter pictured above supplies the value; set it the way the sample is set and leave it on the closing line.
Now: **52.5** V
